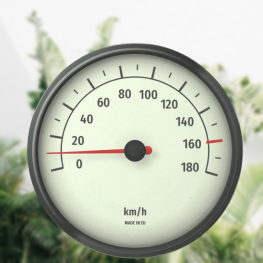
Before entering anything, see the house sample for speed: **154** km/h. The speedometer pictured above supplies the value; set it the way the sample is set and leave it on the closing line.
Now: **10** km/h
